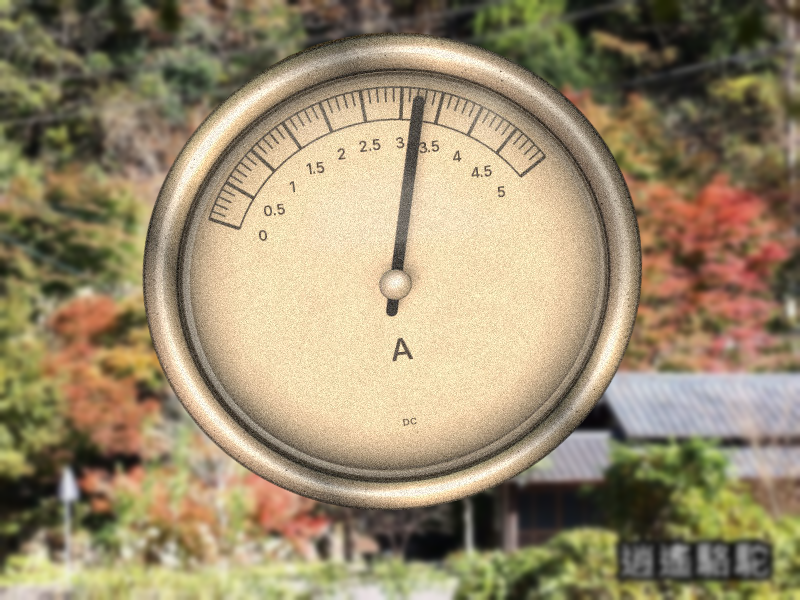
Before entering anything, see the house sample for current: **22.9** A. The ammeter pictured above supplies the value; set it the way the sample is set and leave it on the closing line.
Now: **3.2** A
